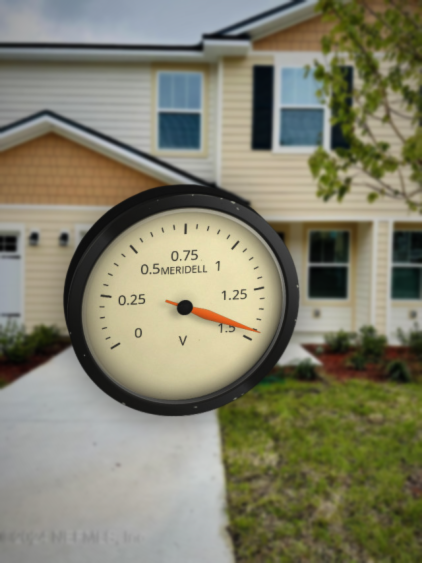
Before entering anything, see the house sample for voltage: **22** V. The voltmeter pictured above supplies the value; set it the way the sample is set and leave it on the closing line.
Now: **1.45** V
